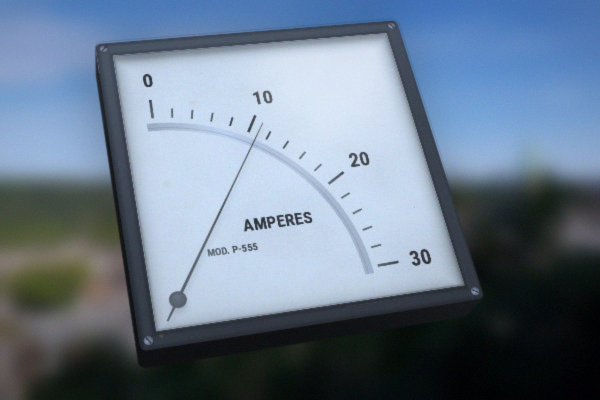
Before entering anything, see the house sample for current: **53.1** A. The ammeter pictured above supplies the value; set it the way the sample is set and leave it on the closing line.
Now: **11** A
